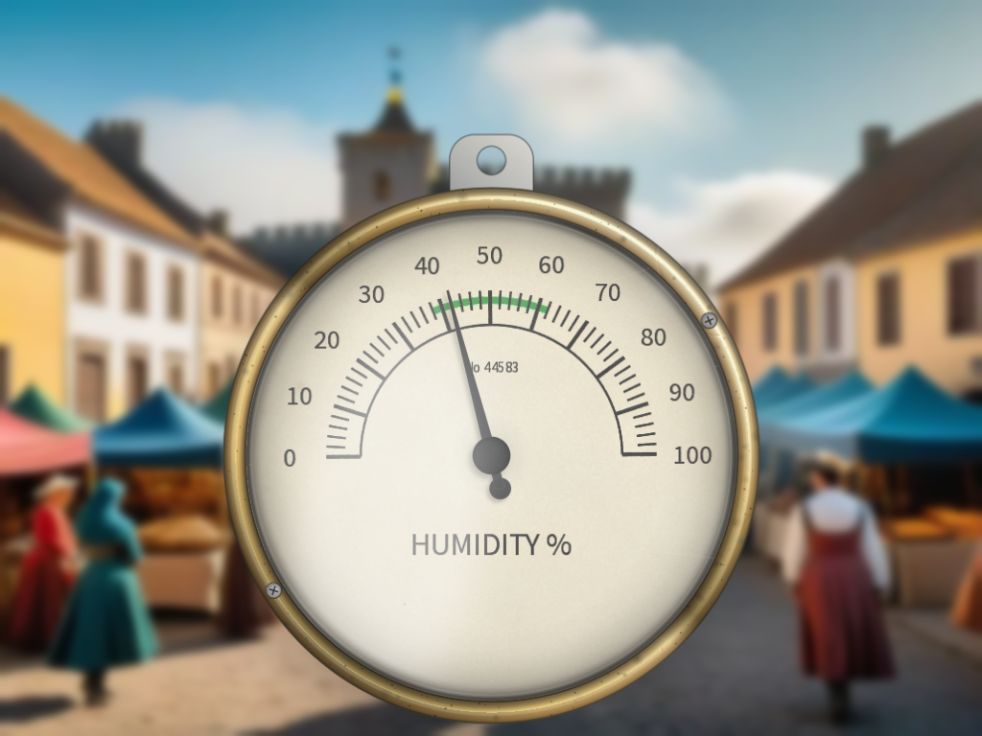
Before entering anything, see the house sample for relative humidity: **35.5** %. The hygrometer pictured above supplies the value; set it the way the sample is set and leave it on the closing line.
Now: **42** %
